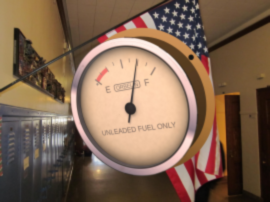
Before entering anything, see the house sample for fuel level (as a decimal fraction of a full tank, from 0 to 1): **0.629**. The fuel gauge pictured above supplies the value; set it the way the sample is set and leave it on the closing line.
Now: **0.75**
